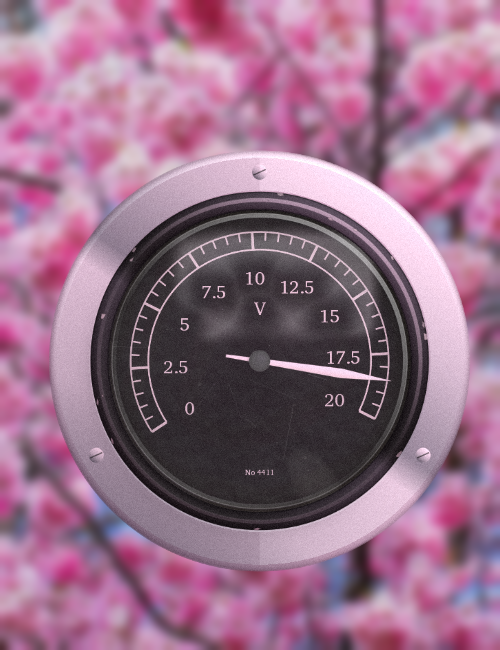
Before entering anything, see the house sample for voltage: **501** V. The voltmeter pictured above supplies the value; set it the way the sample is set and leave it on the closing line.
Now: **18.5** V
